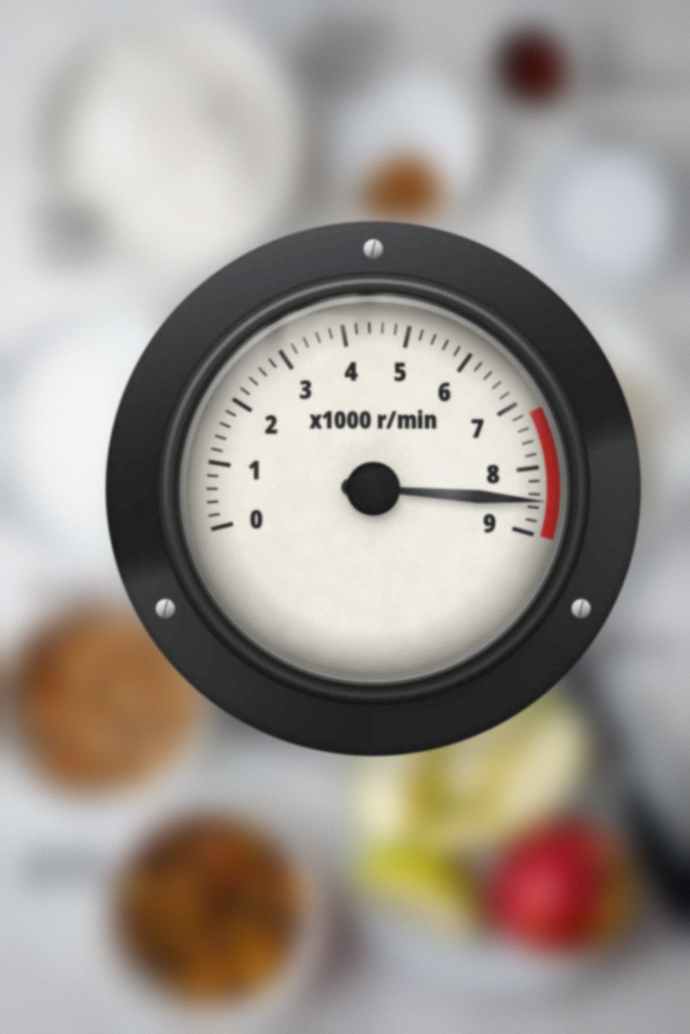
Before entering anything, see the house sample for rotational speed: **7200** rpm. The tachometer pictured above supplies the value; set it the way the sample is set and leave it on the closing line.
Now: **8500** rpm
